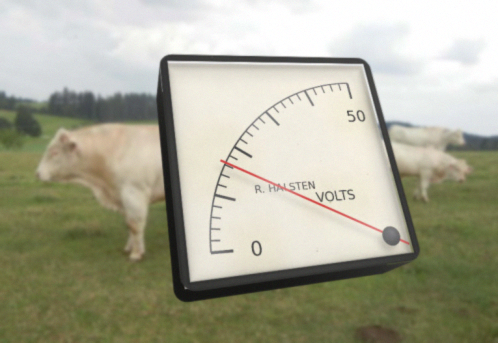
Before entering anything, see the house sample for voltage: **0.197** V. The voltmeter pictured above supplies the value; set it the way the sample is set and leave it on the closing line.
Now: **16** V
